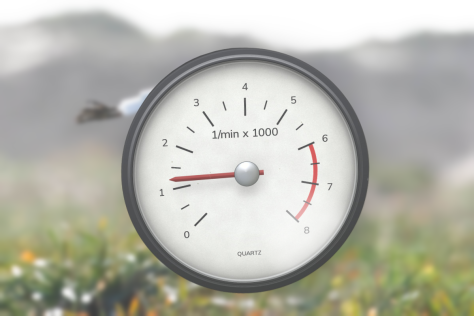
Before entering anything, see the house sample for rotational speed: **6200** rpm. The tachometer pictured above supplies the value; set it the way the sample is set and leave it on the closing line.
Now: **1250** rpm
